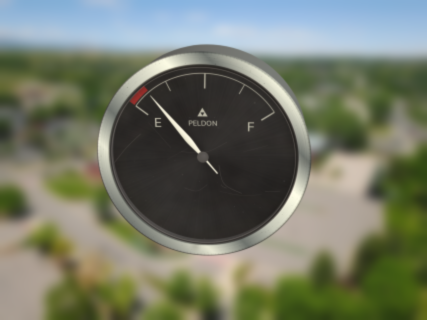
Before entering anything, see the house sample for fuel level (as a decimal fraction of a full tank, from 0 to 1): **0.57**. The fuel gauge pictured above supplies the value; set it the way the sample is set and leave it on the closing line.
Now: **0.125**
